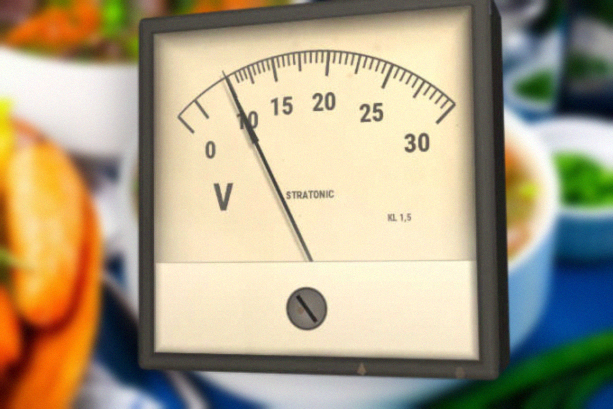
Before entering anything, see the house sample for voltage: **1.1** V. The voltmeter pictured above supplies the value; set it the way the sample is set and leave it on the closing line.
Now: **10** V
